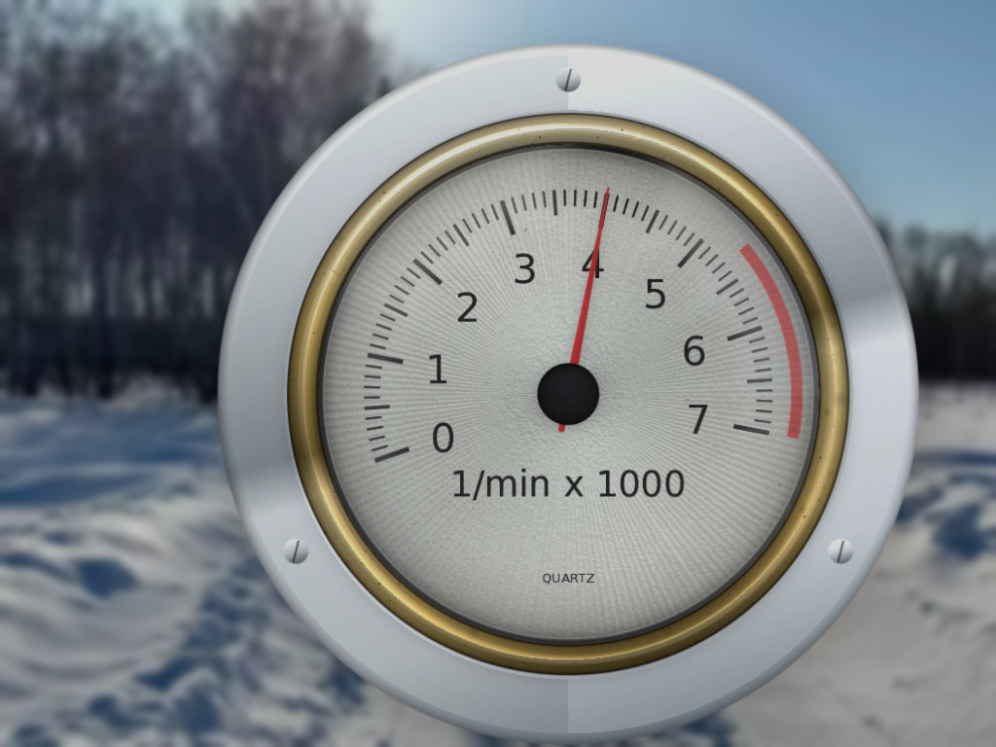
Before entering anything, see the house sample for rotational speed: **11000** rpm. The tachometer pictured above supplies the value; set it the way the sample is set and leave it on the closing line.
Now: **4000** rpm
